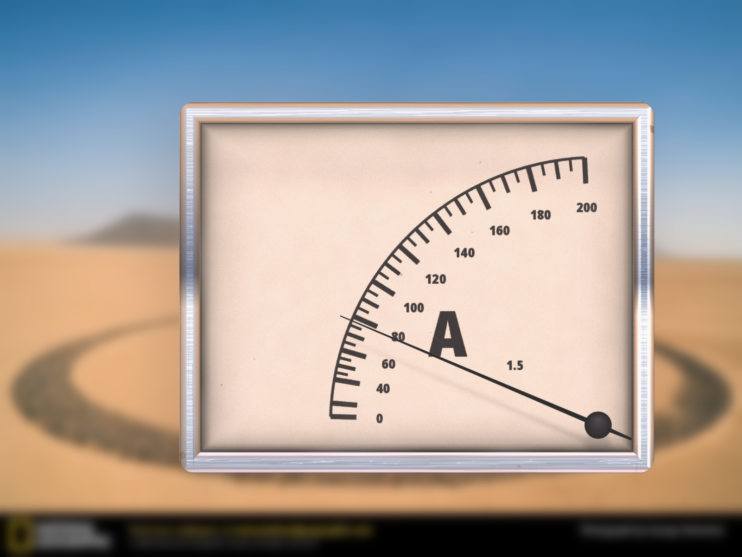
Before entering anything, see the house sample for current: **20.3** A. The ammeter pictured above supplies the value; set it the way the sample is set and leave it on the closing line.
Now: **77.5** A
